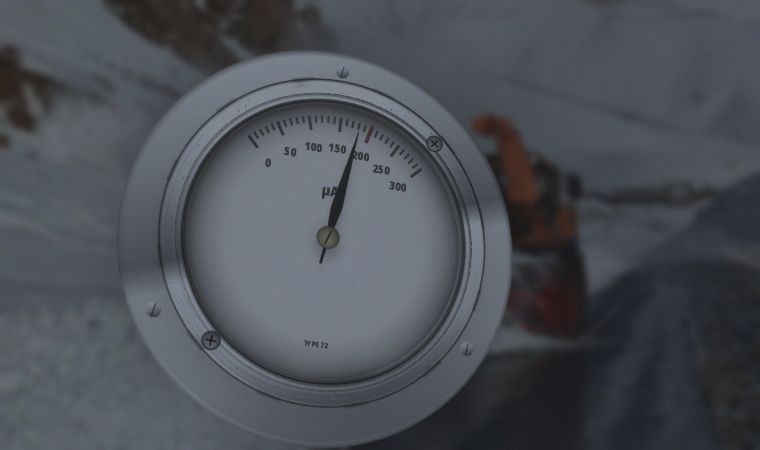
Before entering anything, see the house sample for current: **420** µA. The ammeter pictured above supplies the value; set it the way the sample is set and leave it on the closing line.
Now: **180** µA
